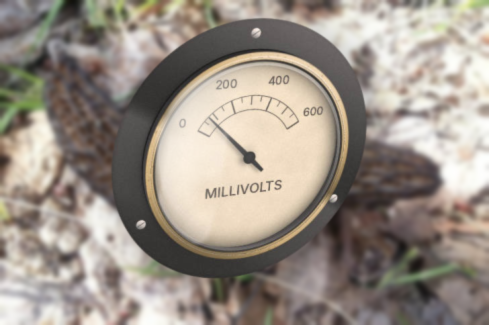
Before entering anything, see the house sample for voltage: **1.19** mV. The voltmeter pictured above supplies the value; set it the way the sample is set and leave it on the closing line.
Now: **75** mV
